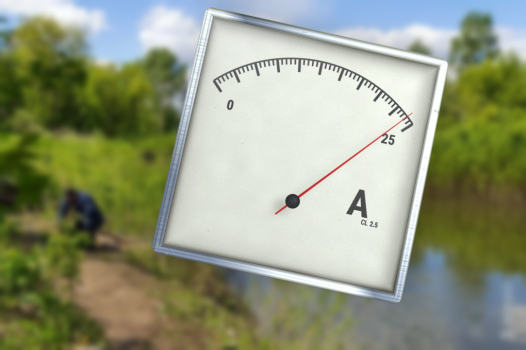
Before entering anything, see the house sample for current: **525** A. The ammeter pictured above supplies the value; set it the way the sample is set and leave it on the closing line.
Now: **24** A
